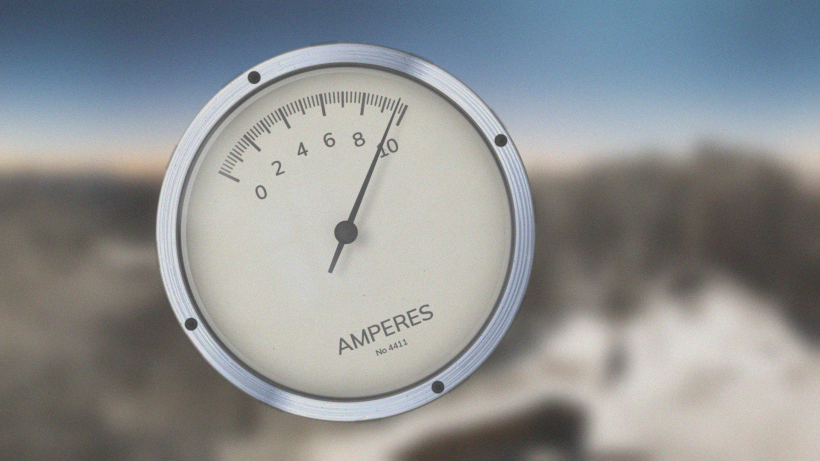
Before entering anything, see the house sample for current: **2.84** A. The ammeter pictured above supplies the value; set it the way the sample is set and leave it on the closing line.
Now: **9.6** A
